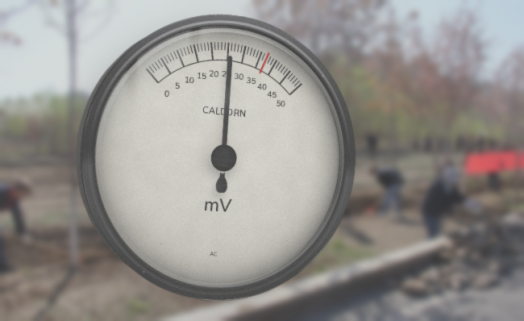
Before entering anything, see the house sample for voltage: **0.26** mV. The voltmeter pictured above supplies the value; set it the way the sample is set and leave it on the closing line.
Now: **25** mV
